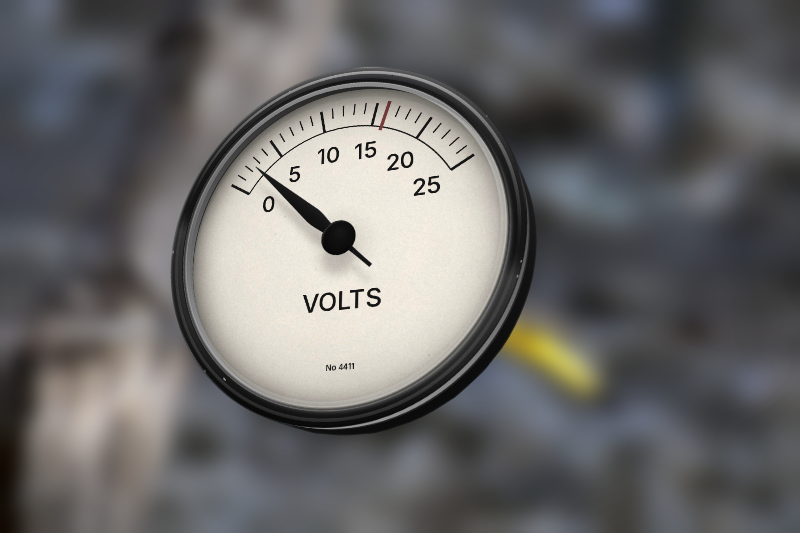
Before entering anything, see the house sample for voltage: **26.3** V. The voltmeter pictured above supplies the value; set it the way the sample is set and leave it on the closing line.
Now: **2.5** V
